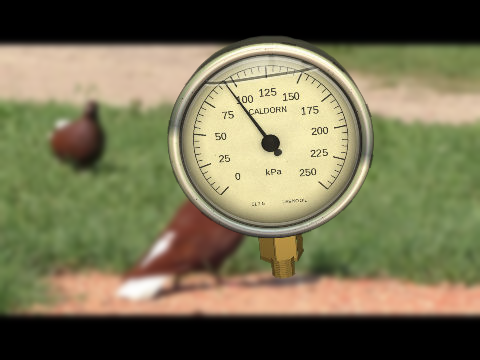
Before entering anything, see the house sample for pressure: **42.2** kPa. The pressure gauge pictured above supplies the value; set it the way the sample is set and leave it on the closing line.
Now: **95** kPa
